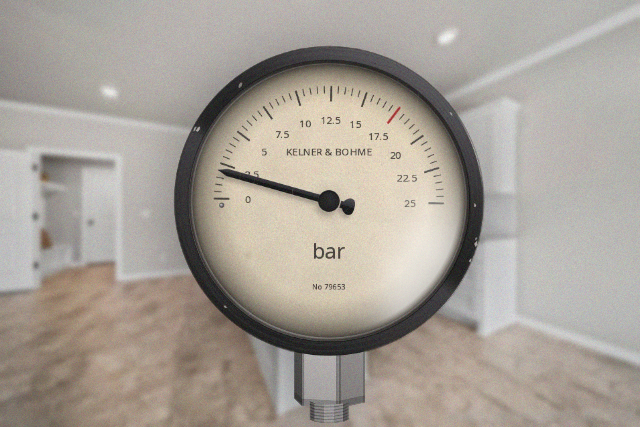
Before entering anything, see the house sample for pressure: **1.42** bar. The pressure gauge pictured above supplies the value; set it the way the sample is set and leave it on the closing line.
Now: **2** bar
